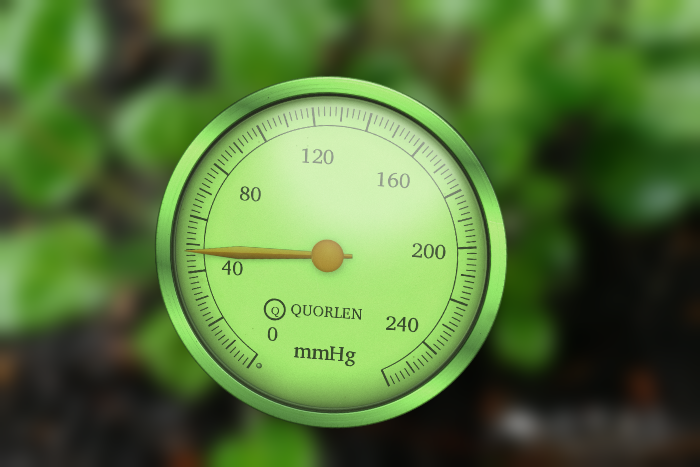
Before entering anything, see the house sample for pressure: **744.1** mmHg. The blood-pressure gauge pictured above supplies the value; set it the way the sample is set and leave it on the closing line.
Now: **48** mmHg
